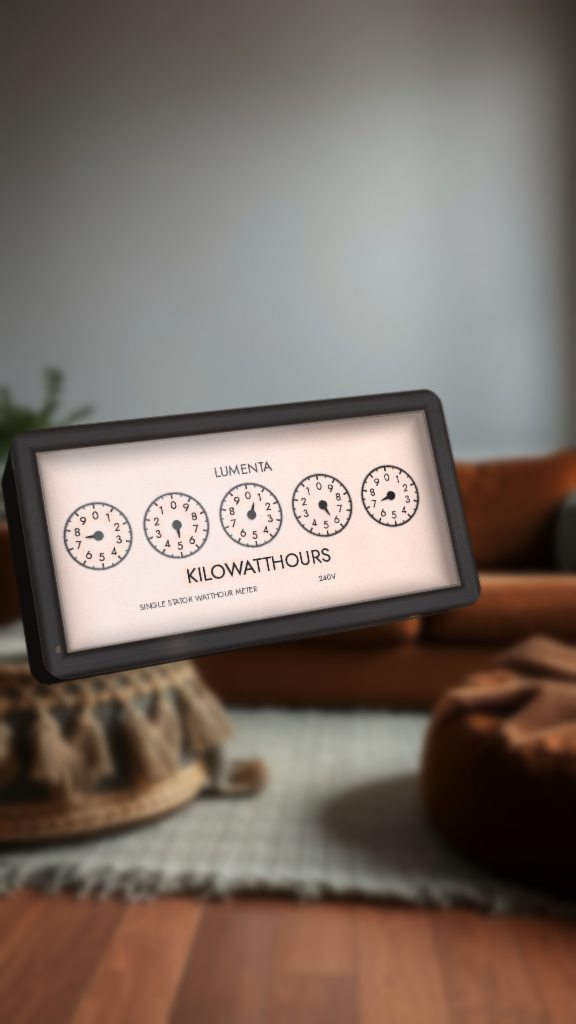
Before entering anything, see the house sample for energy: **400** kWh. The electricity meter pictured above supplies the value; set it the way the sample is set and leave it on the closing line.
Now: **75057** kWh
